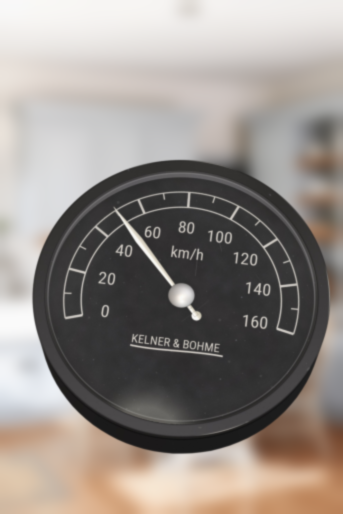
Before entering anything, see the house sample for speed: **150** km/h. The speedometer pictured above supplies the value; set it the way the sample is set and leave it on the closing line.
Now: **50** km/h
